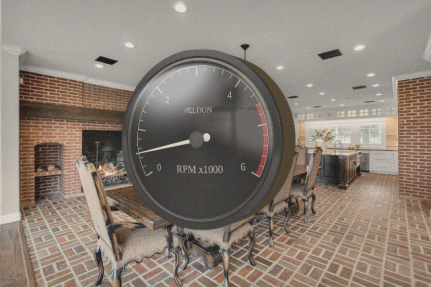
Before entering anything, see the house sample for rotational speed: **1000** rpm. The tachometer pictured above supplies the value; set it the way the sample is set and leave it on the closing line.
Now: **500** rpm
